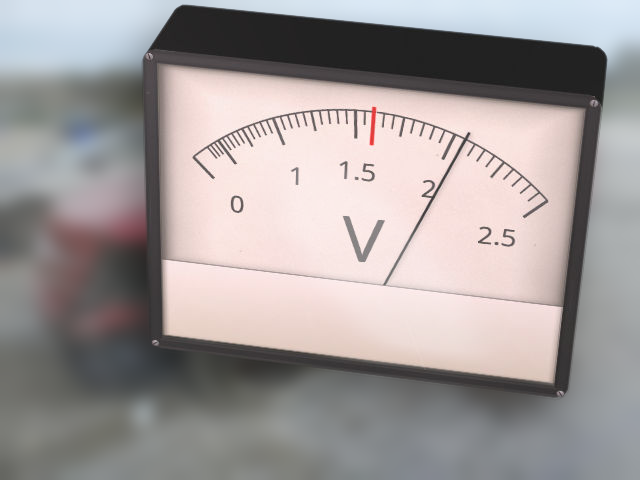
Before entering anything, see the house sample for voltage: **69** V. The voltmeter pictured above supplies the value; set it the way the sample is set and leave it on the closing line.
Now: **2.05** V
